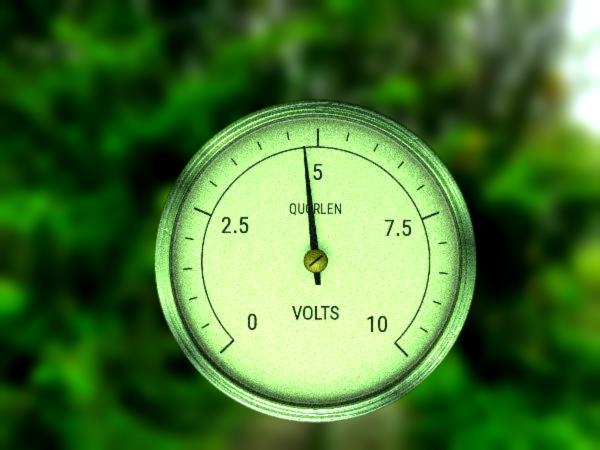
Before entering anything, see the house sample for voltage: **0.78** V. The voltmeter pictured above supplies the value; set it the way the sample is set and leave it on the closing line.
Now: **4.75** V
